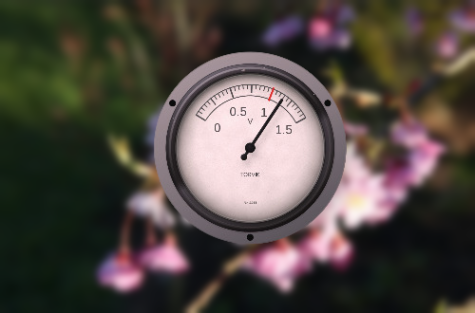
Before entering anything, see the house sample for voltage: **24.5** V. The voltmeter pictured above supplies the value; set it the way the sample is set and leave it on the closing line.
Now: **1.15** V
